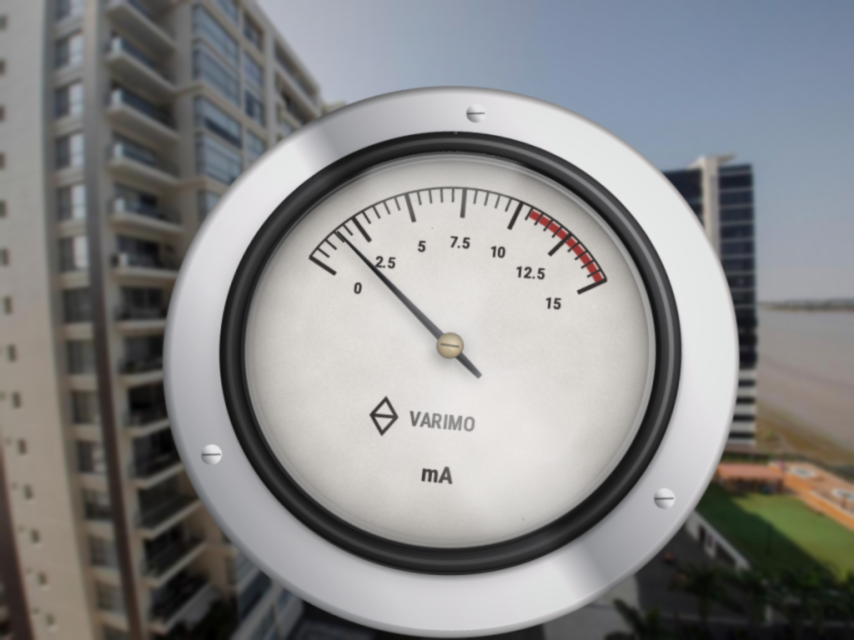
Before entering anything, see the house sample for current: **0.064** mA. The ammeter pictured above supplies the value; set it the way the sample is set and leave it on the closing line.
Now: **1.5** mA
